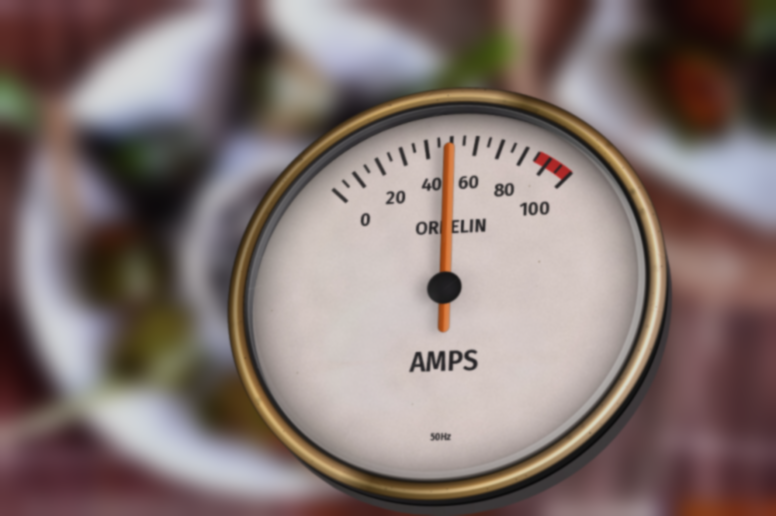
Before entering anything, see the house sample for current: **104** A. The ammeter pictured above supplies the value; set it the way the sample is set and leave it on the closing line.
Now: **50** A
